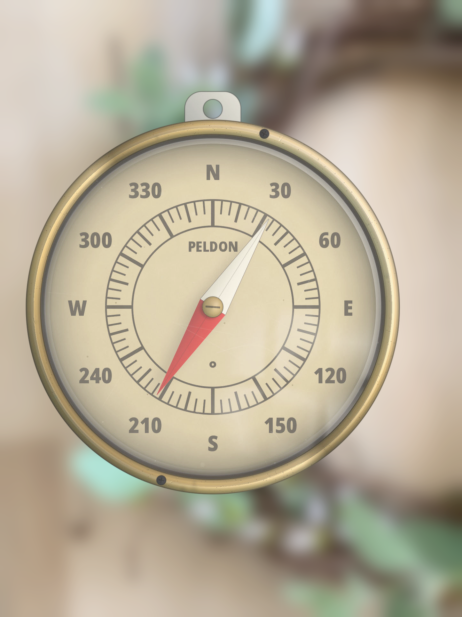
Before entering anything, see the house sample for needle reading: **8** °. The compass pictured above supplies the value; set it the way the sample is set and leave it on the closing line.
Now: **212.5** °
